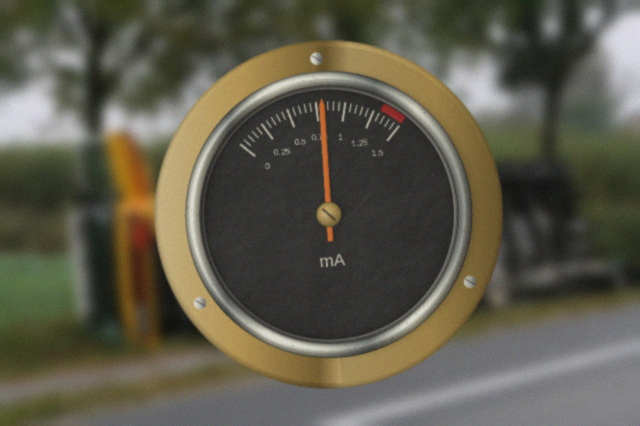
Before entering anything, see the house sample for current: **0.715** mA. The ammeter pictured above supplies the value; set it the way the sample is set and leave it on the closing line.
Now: **0.8** mA
